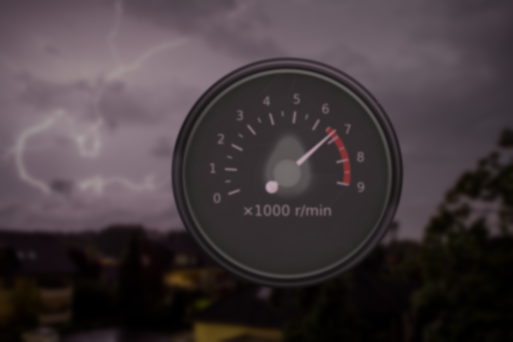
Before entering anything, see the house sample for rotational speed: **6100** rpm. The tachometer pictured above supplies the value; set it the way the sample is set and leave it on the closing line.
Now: **6750** rpm
